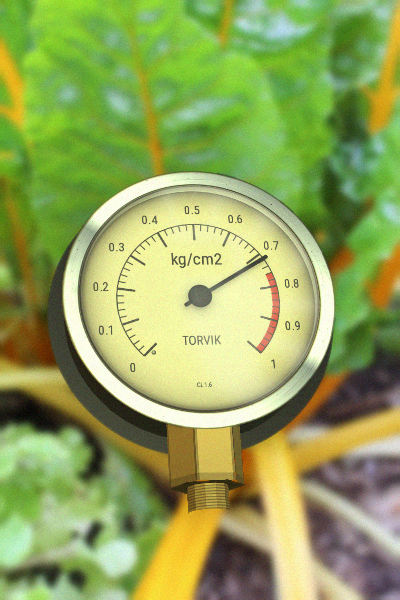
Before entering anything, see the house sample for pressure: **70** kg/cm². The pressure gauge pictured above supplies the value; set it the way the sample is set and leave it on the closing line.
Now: **0.72** kg/cm²
